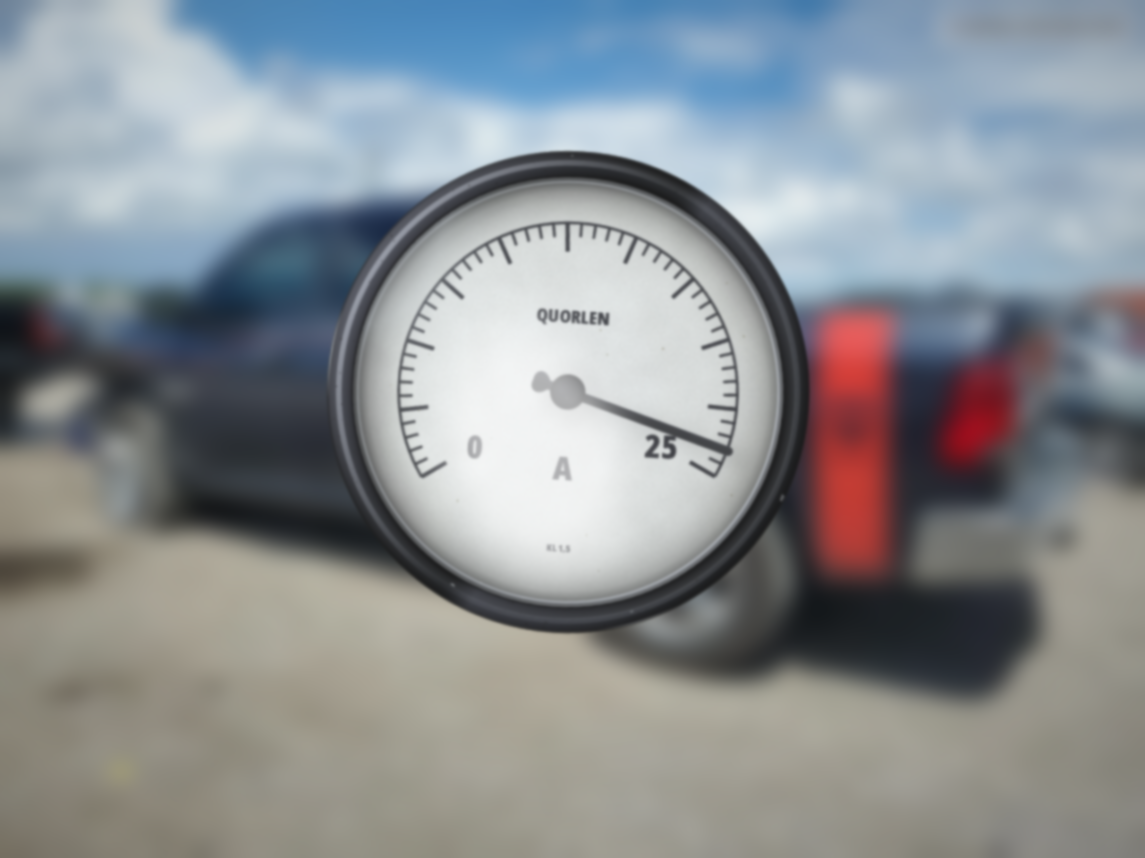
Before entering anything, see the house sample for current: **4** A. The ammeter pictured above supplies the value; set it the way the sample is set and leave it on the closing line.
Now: **24** A
